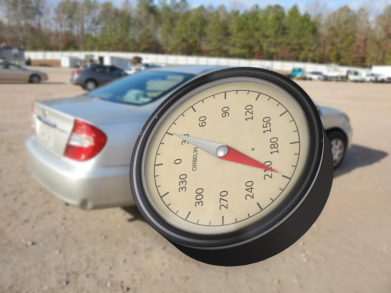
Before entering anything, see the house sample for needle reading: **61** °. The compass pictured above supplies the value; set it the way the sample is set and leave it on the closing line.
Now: **210** °
